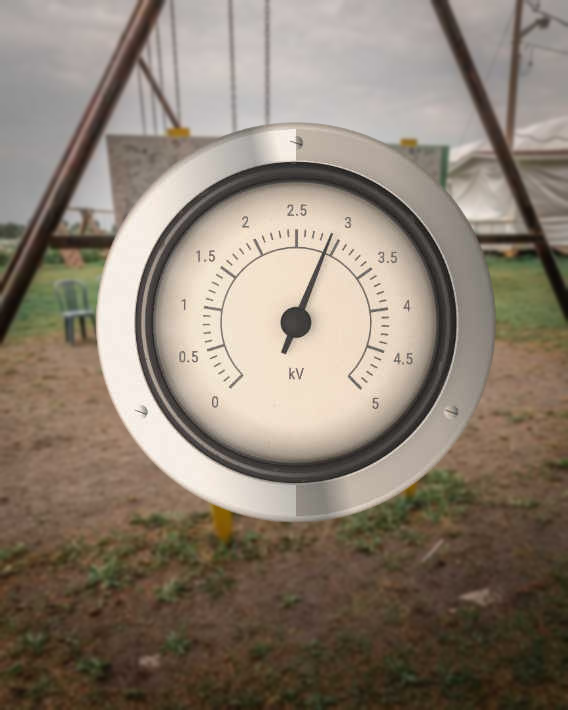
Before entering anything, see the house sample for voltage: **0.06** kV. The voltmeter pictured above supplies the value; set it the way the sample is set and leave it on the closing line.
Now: **2.9** kV
